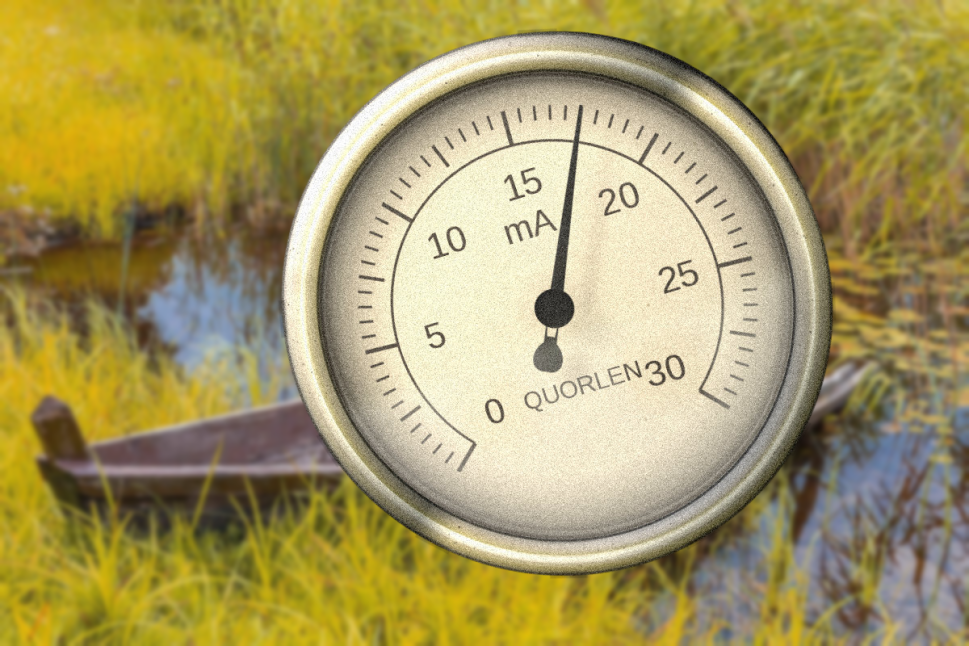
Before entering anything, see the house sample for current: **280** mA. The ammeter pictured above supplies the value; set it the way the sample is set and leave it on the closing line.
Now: **17.5** mA
